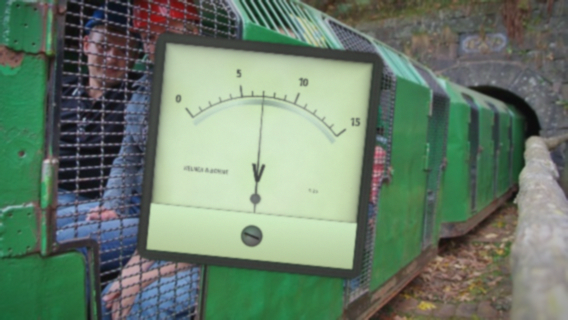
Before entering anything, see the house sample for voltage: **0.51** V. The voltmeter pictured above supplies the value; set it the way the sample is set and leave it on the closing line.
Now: **7** V
